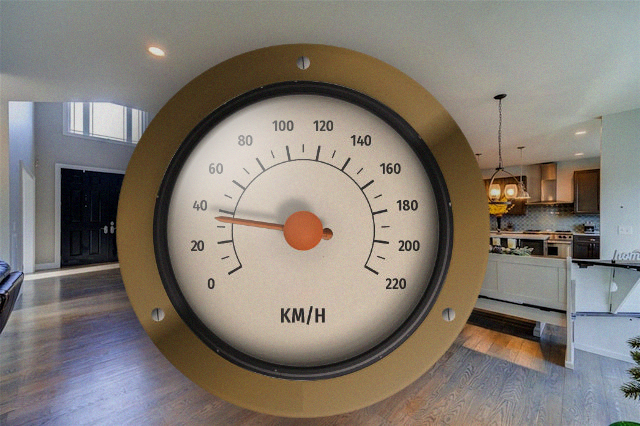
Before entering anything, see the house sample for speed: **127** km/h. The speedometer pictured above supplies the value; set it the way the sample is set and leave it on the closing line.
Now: **35** km/h
